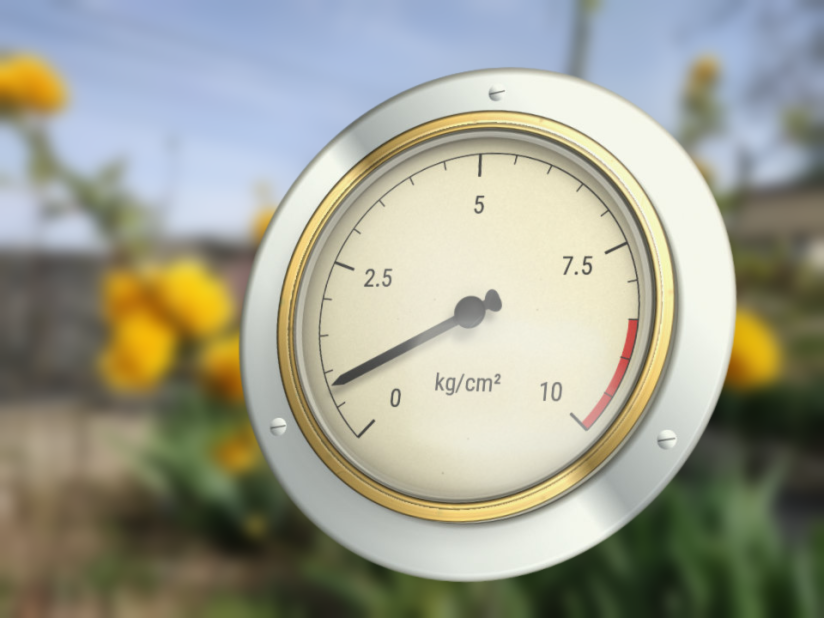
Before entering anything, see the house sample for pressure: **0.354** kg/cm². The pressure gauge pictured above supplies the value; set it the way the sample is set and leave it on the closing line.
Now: **0.75** kg/cm²
